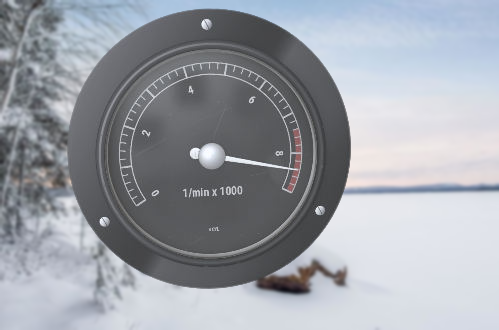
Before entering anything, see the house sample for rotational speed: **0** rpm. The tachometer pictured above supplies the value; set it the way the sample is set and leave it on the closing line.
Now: **8400** rpm
